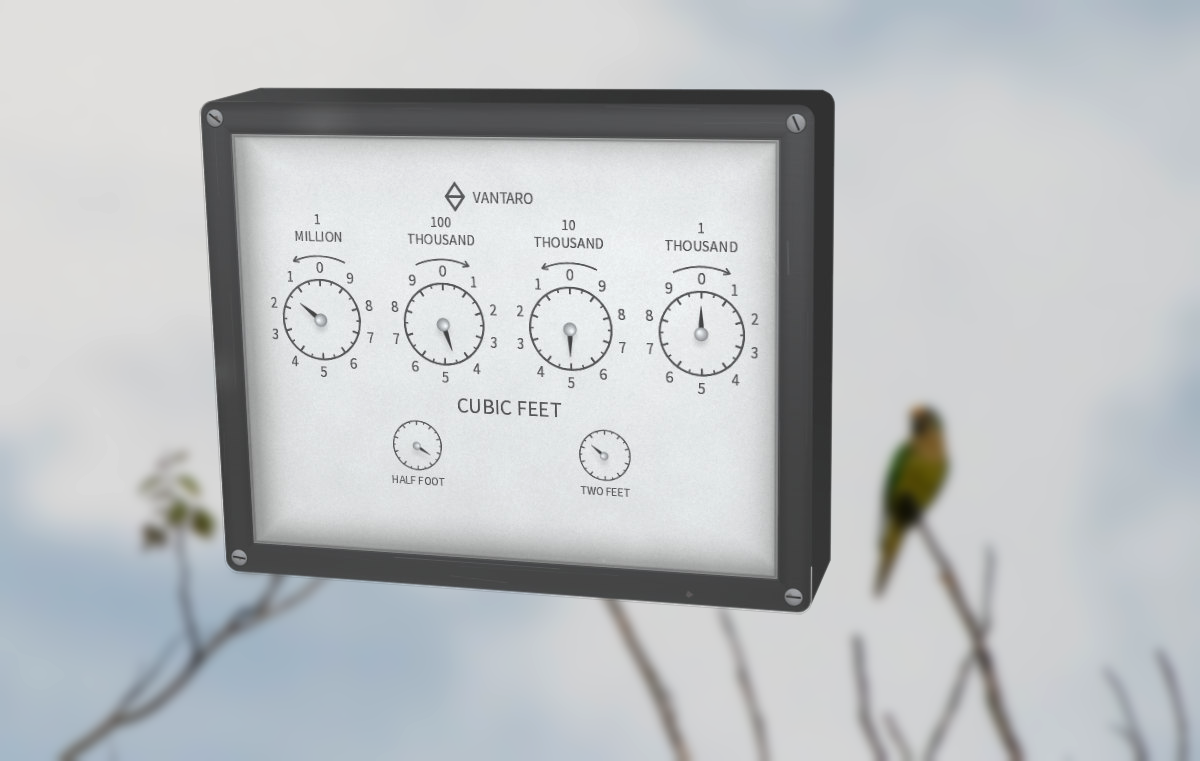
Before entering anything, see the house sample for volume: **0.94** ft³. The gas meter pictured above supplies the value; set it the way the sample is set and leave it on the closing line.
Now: **145000** ft³
